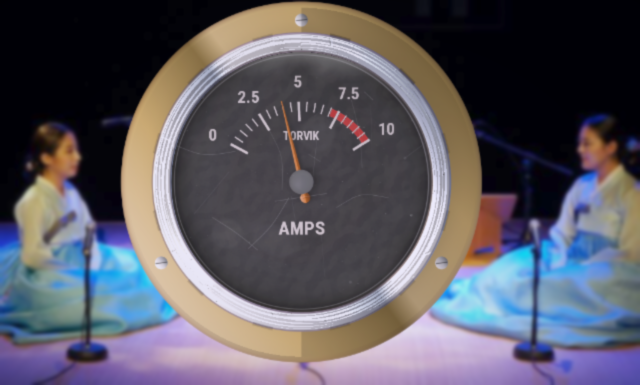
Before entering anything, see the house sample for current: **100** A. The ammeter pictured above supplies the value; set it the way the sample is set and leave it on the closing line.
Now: **4** A
